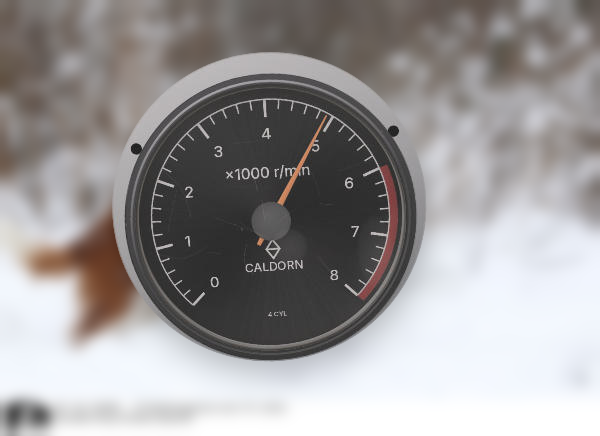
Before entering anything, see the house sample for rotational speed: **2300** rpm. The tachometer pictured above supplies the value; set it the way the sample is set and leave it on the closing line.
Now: **4900** rpm
